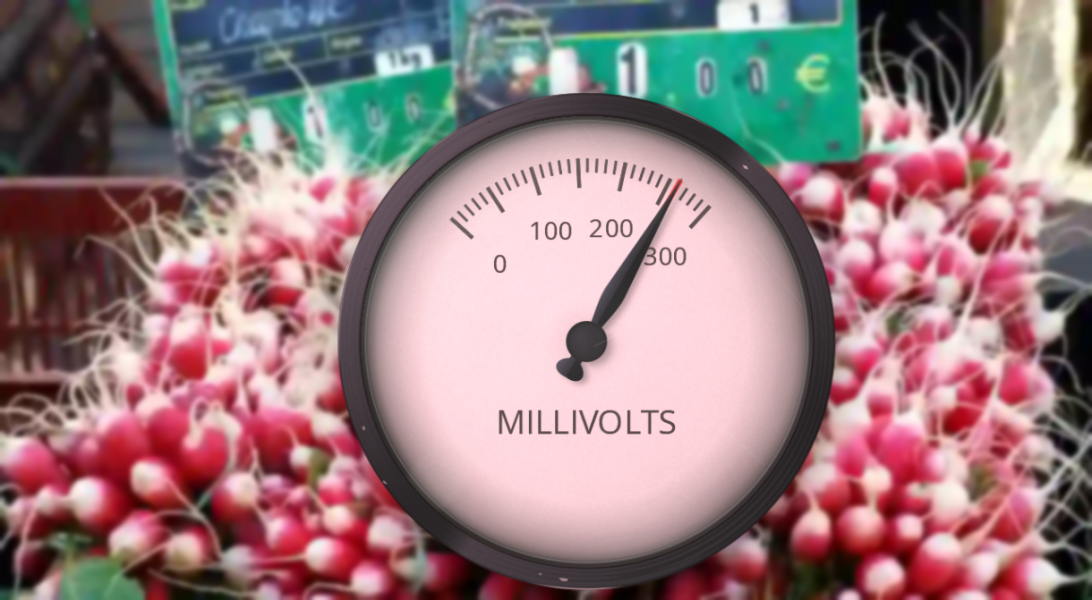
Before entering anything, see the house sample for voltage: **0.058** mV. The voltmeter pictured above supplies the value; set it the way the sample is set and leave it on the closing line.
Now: **260** mV
